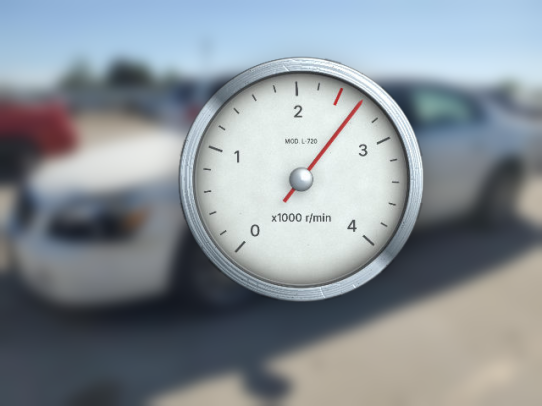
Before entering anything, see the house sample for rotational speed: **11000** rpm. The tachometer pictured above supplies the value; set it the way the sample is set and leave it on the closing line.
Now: **2600** rpm
